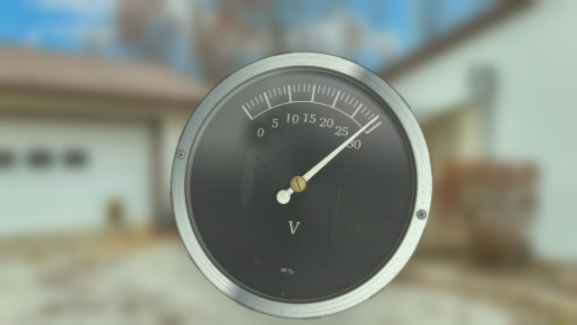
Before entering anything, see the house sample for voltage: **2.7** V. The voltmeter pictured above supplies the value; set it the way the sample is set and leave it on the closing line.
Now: **29** V
